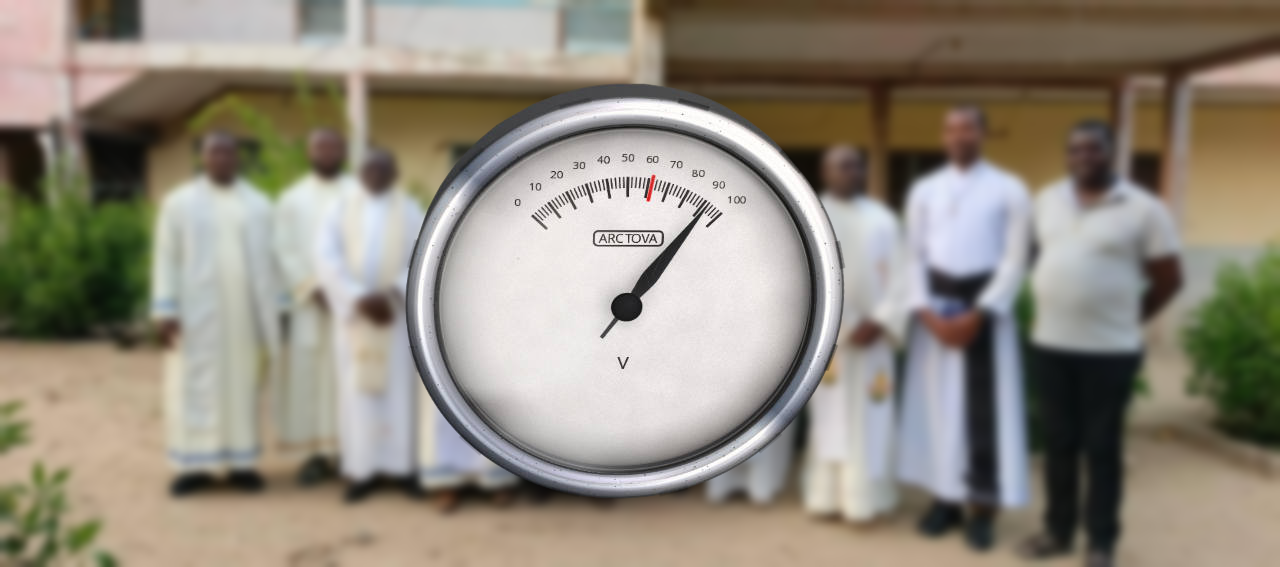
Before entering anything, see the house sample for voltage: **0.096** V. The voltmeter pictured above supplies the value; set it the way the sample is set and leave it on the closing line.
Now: **90** V
